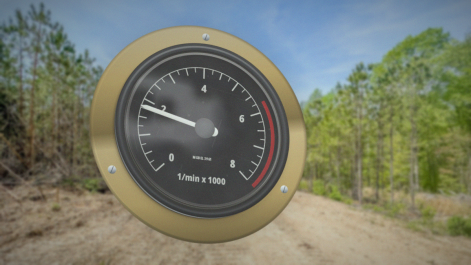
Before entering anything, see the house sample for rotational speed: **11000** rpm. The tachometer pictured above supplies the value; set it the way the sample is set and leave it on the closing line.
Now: **1750** rpm
